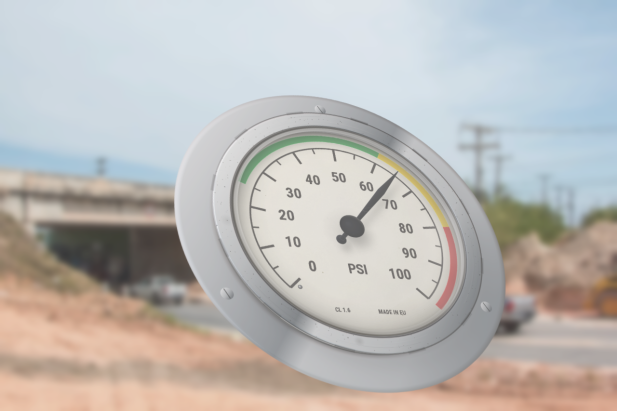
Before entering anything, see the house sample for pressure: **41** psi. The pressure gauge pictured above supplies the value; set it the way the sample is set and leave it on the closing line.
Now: **65** psi
